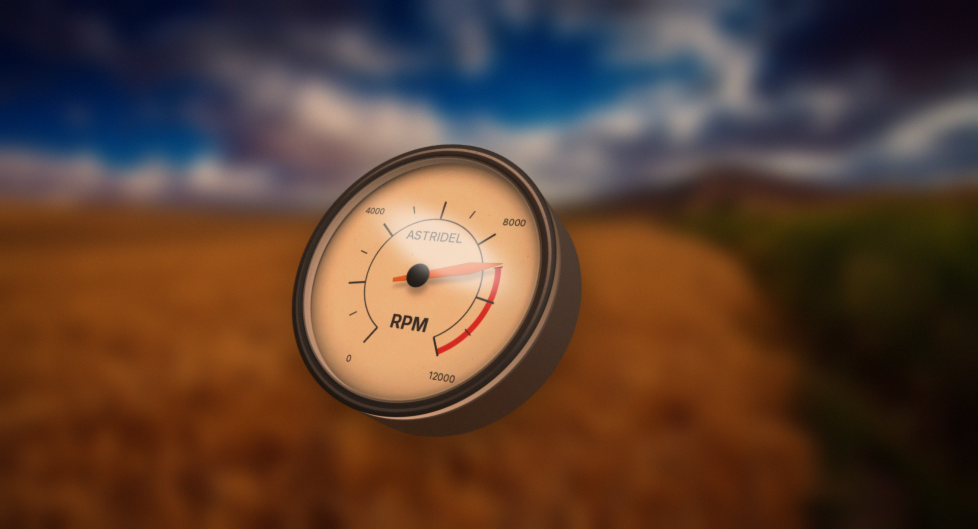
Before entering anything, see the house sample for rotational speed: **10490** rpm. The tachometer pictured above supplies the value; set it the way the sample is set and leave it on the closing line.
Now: **9000** rpm
